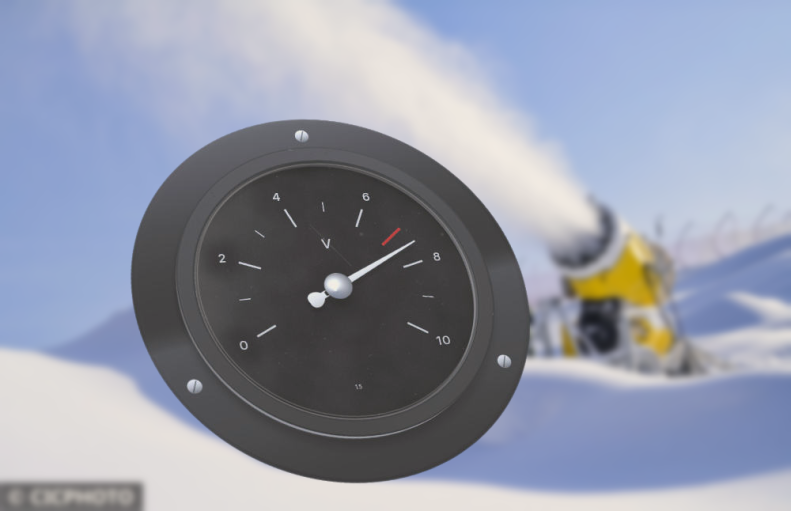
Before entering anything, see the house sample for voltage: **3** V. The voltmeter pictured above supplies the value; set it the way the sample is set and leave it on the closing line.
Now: **7.5** V
